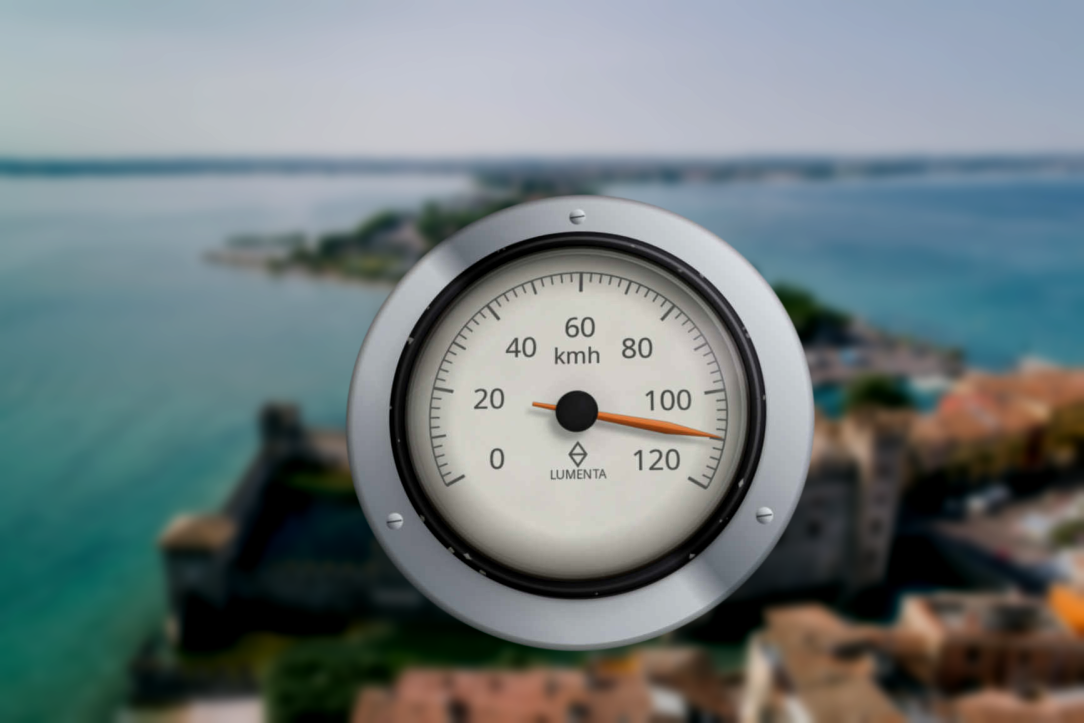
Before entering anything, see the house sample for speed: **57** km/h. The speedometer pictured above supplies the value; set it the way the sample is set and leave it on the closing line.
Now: **110** km/h
